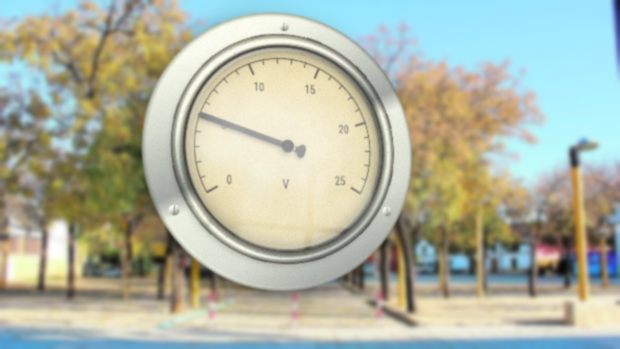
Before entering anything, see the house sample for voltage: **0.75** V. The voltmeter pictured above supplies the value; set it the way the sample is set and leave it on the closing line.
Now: **5** V
